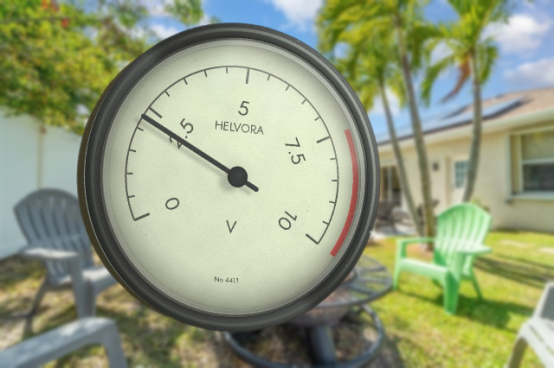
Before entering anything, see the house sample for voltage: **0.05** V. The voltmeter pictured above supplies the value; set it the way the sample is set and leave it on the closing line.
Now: **2.25** V
